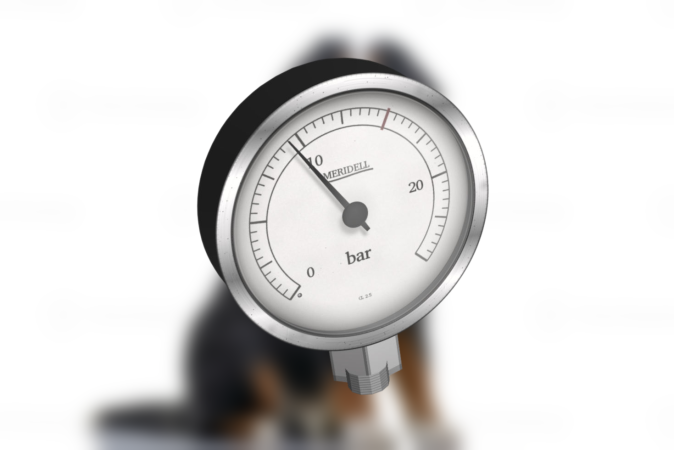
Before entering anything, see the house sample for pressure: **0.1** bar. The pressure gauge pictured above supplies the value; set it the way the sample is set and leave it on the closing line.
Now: **9.5** bar
